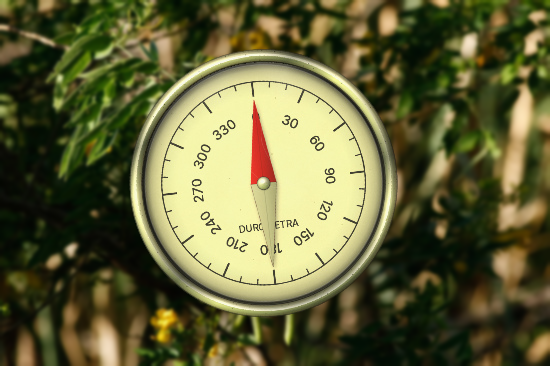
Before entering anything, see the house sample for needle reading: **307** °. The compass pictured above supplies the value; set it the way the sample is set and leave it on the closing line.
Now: **0** °
